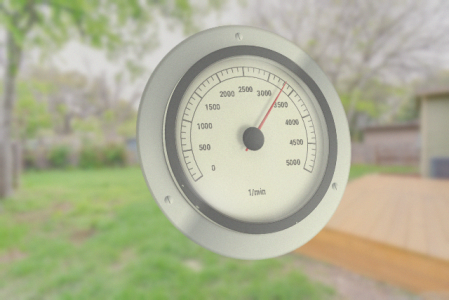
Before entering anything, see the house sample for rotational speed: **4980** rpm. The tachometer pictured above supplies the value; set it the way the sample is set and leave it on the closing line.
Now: **3300** rpm
